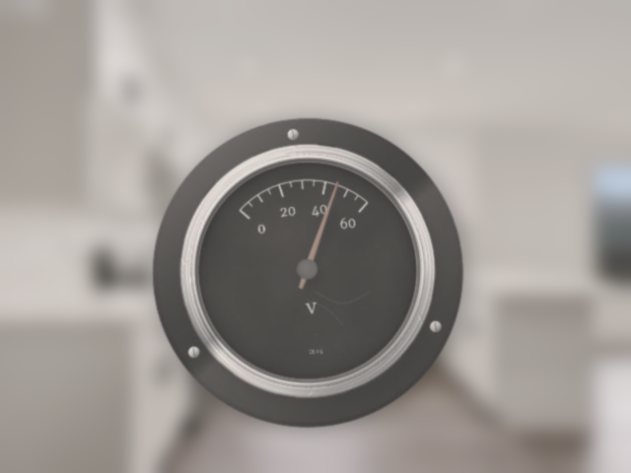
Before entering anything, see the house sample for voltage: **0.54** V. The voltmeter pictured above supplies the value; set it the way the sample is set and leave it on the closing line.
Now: **45** V
